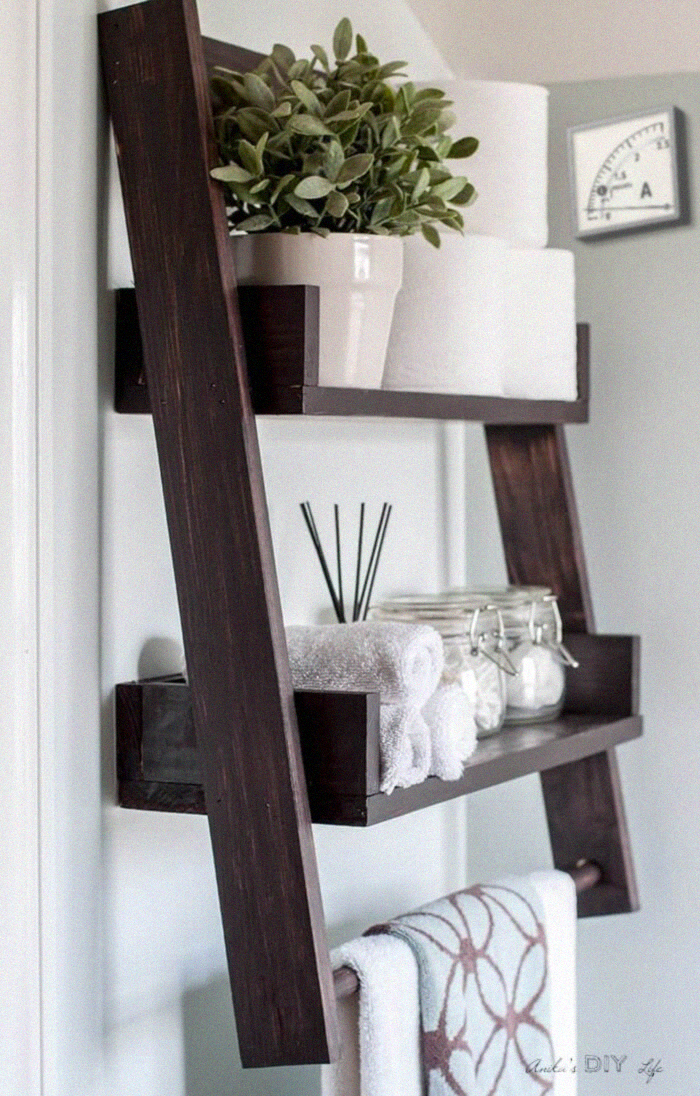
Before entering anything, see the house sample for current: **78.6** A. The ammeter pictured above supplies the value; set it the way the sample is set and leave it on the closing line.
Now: **0.5** A
